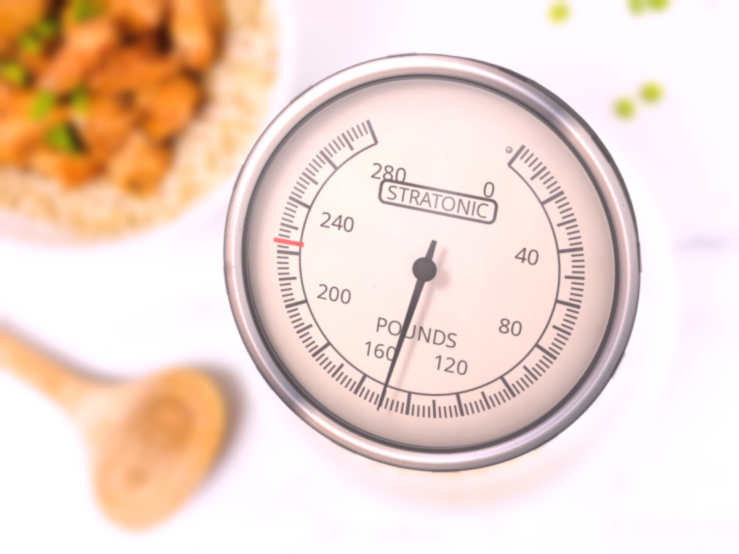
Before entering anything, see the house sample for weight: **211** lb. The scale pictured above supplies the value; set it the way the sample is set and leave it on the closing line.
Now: **150** lb
